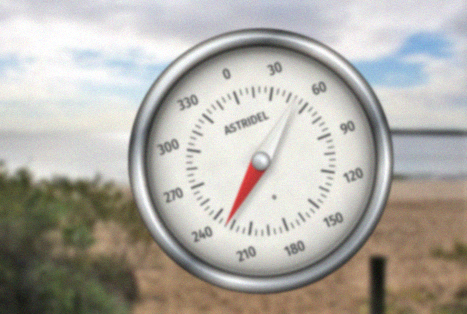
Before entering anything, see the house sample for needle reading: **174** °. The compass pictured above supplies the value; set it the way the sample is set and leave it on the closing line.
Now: **230** °
